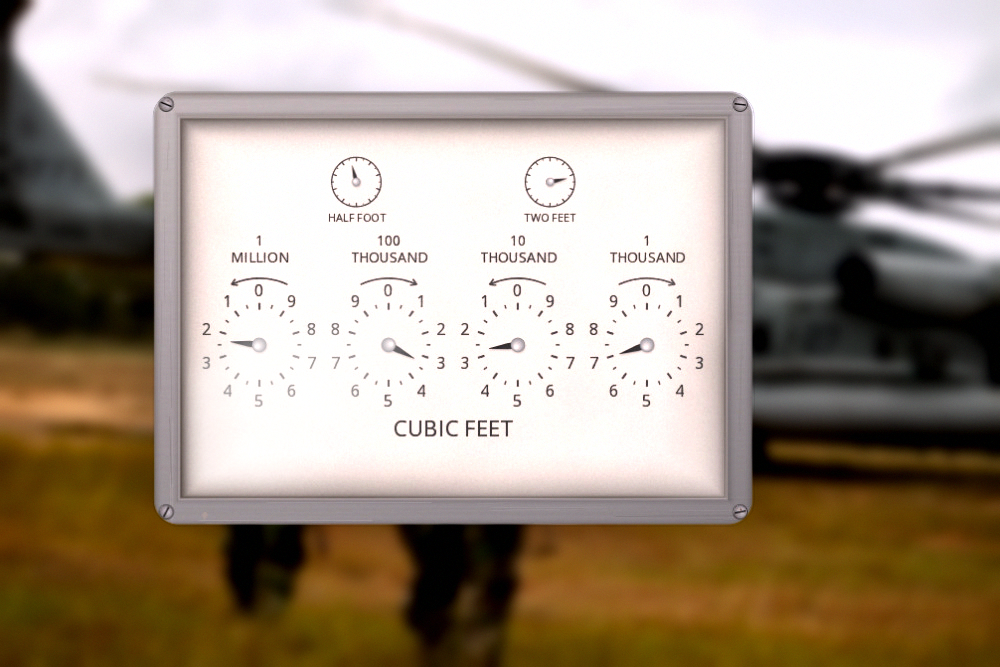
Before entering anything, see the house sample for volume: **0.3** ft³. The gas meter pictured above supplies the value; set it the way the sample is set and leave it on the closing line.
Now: **232700** ft³
